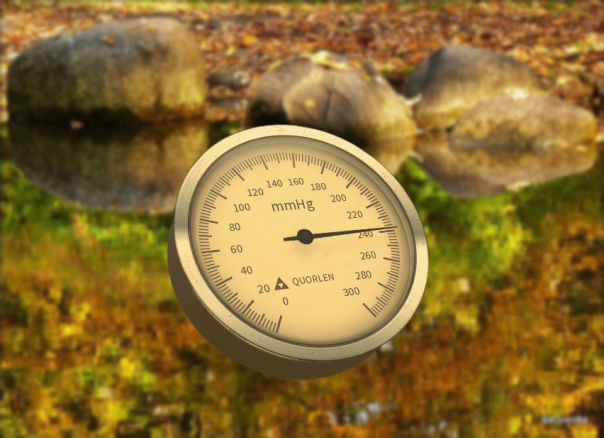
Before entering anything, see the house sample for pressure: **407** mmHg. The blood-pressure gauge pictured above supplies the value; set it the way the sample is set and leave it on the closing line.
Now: **240** mmHg
